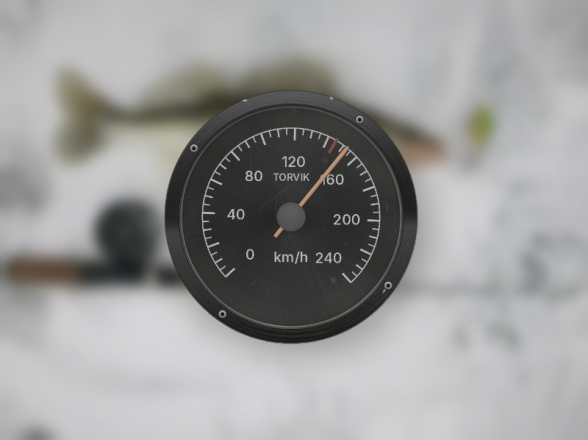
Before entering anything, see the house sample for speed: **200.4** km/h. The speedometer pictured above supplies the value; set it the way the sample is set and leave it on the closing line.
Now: **152.5** km/h
